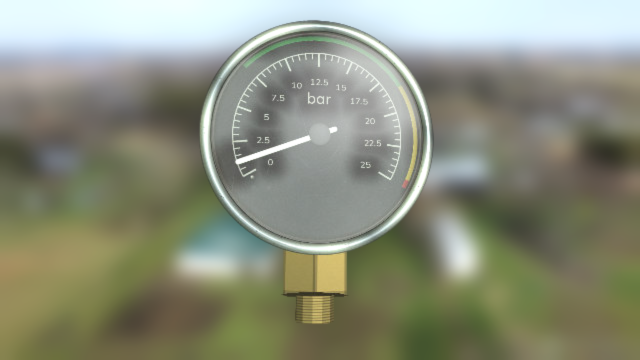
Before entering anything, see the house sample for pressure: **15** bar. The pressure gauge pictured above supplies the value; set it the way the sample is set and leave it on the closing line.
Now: **1** bar
